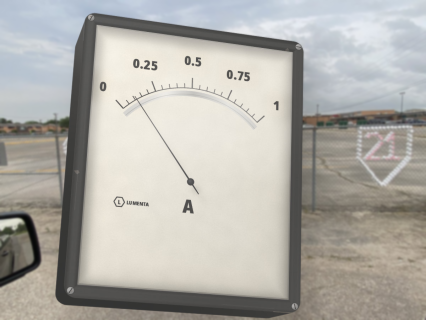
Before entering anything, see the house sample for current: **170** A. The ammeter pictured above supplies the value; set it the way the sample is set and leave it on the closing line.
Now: **0.1** A
